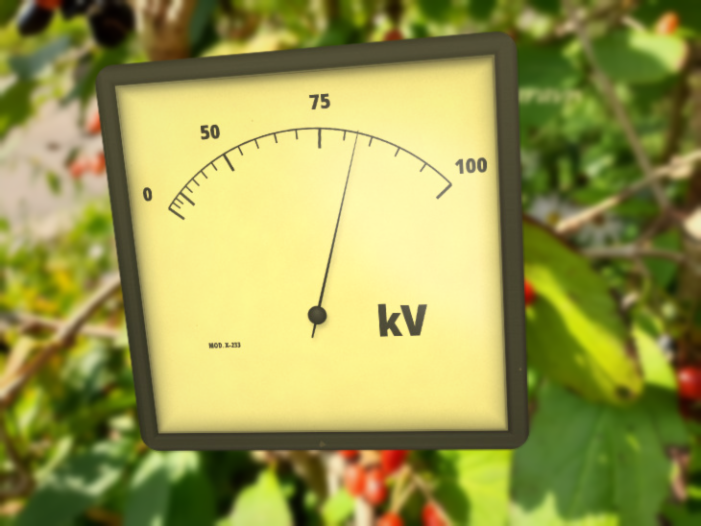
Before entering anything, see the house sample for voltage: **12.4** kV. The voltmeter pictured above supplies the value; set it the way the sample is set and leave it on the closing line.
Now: **82.5** kV
